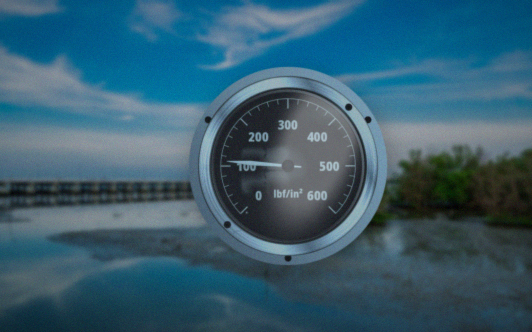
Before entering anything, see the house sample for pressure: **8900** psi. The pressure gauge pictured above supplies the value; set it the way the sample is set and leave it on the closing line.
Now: **110** psi
